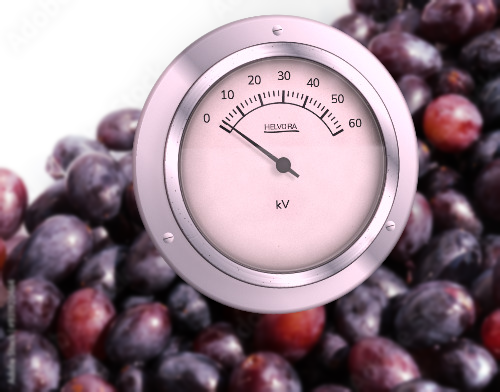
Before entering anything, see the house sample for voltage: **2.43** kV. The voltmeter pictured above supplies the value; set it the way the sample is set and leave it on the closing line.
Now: **2** kV
